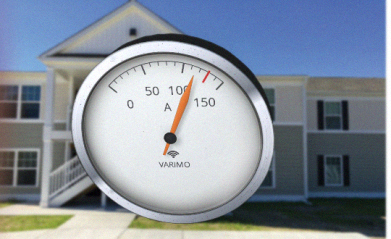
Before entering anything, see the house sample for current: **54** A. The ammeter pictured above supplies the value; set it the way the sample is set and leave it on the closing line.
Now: **115** A
